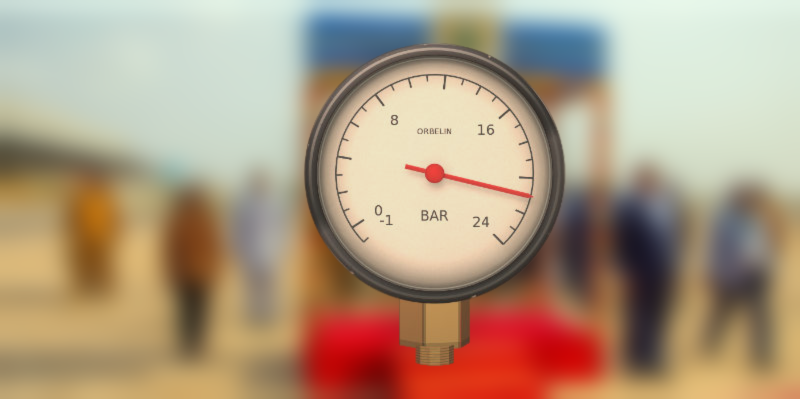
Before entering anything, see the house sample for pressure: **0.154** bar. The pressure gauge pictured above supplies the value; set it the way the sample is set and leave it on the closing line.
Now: **21** bar
